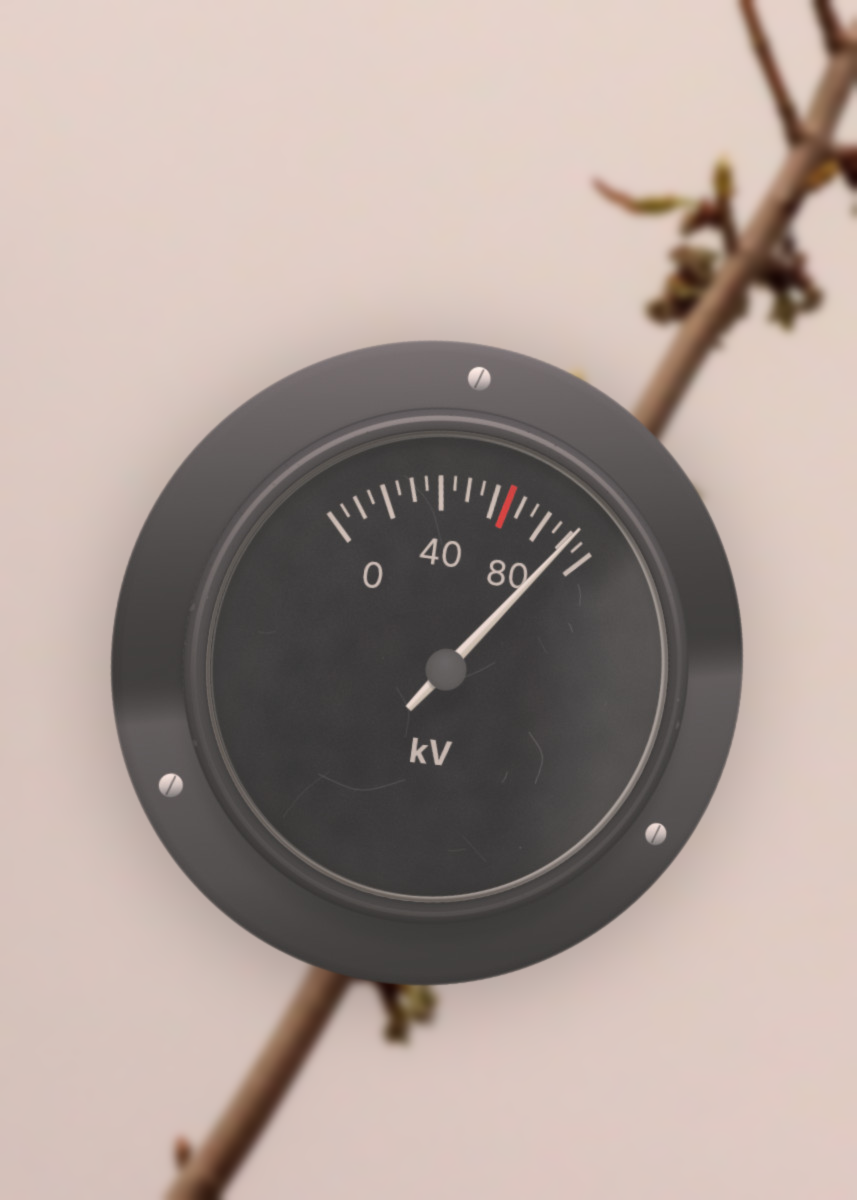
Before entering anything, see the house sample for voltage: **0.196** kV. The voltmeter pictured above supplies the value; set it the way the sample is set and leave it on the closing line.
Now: **90** kV
